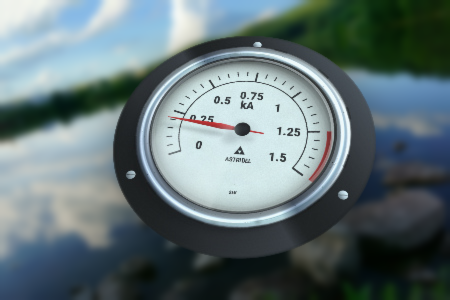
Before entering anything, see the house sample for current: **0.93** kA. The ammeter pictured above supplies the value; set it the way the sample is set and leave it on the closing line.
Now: **0.2** kA
